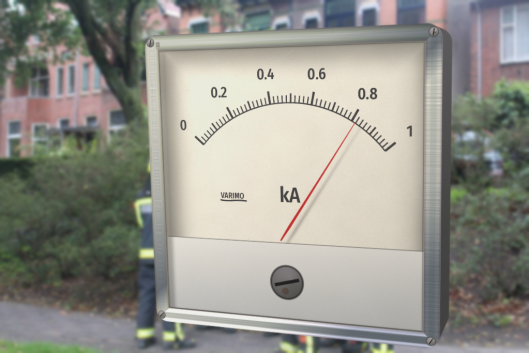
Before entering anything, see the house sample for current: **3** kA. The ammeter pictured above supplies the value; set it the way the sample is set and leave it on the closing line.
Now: **0.82** kA
